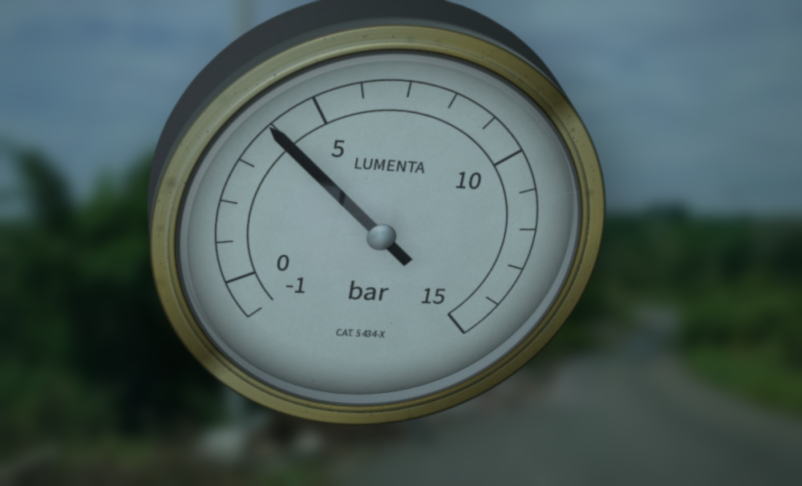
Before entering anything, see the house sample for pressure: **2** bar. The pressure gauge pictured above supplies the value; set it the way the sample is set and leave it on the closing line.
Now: **4** bar
